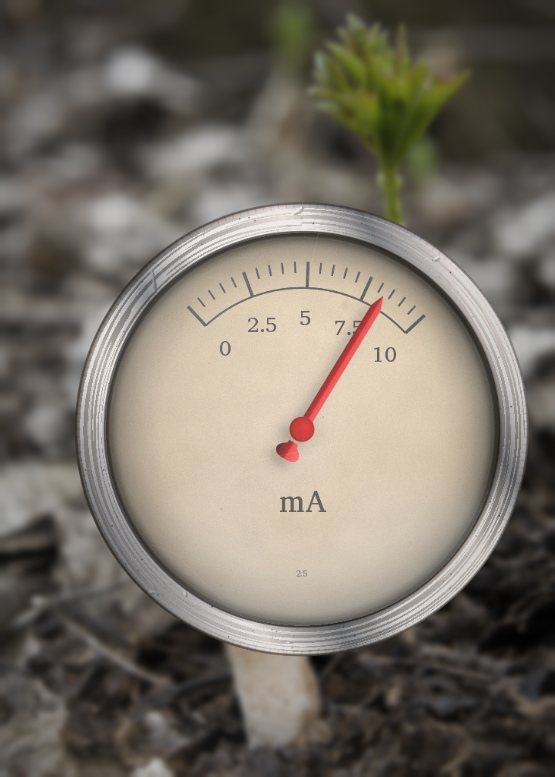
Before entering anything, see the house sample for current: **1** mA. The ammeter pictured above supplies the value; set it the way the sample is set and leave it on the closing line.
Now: **8.25** mA
